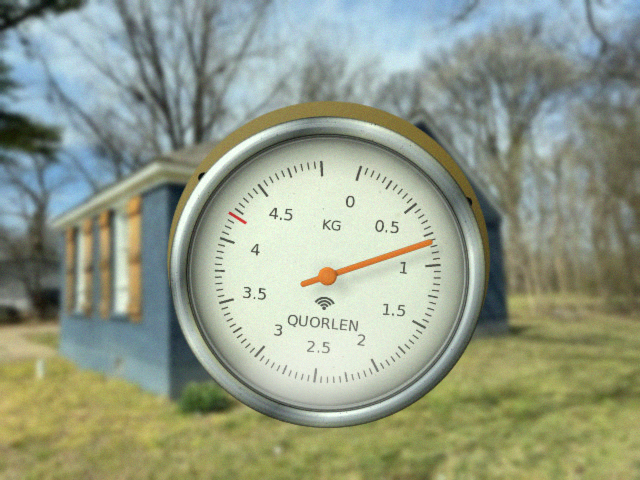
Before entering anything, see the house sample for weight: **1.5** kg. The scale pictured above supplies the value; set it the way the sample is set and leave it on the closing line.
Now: **0.8** kg
